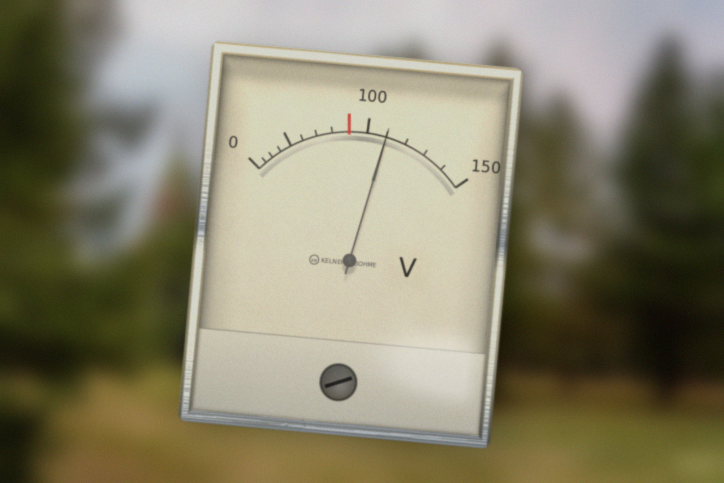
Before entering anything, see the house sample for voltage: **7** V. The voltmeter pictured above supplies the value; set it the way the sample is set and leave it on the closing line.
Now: **110** V
